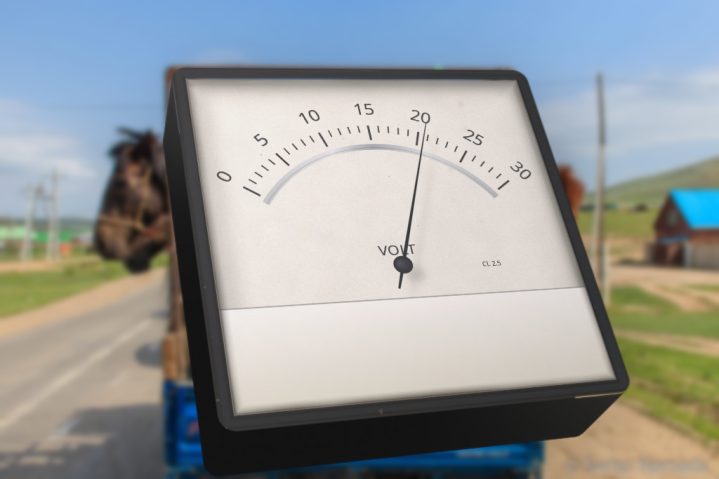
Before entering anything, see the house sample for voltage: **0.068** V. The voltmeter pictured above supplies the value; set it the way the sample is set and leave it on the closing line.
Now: **20.5** V
